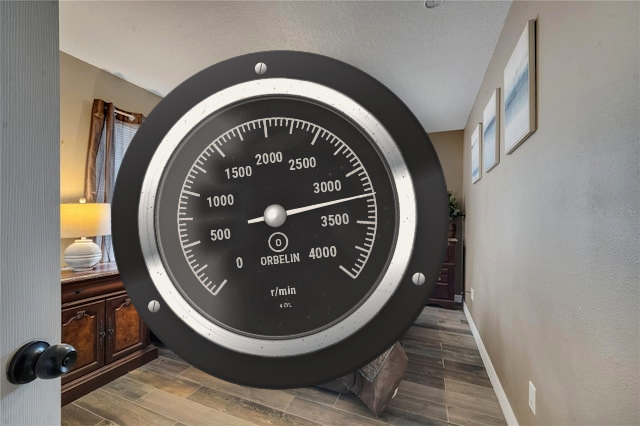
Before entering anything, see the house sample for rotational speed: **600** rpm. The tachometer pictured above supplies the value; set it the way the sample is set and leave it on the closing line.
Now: **3250** rpm
